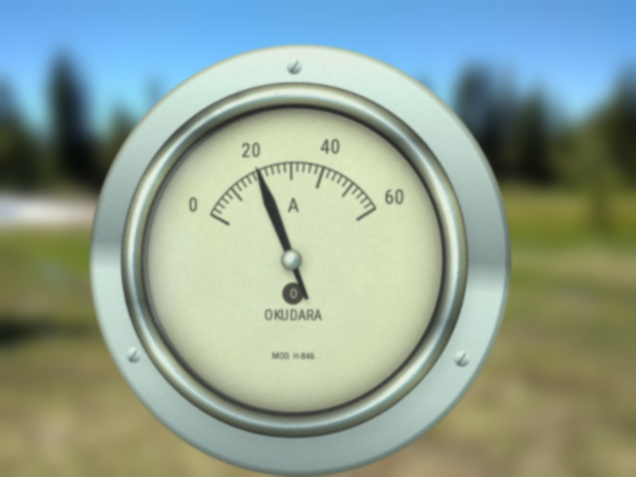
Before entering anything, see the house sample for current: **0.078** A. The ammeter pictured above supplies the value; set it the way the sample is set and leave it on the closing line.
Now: **20** A
